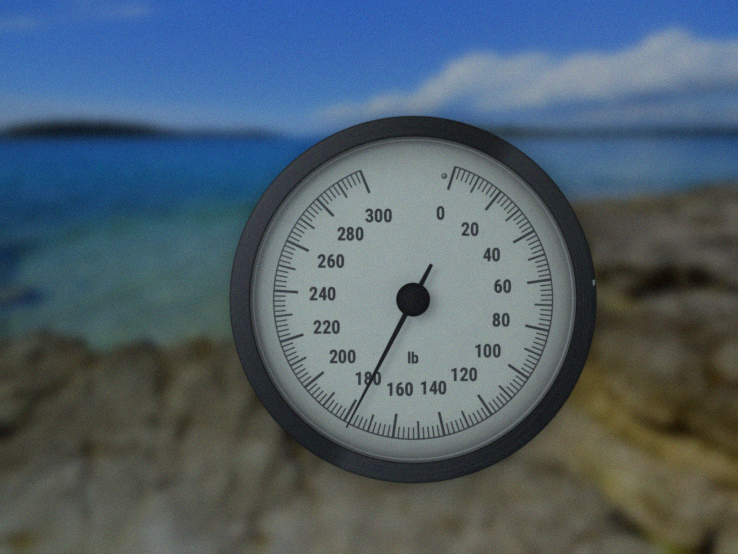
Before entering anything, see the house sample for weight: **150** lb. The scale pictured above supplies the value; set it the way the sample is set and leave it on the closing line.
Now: **178** lb
